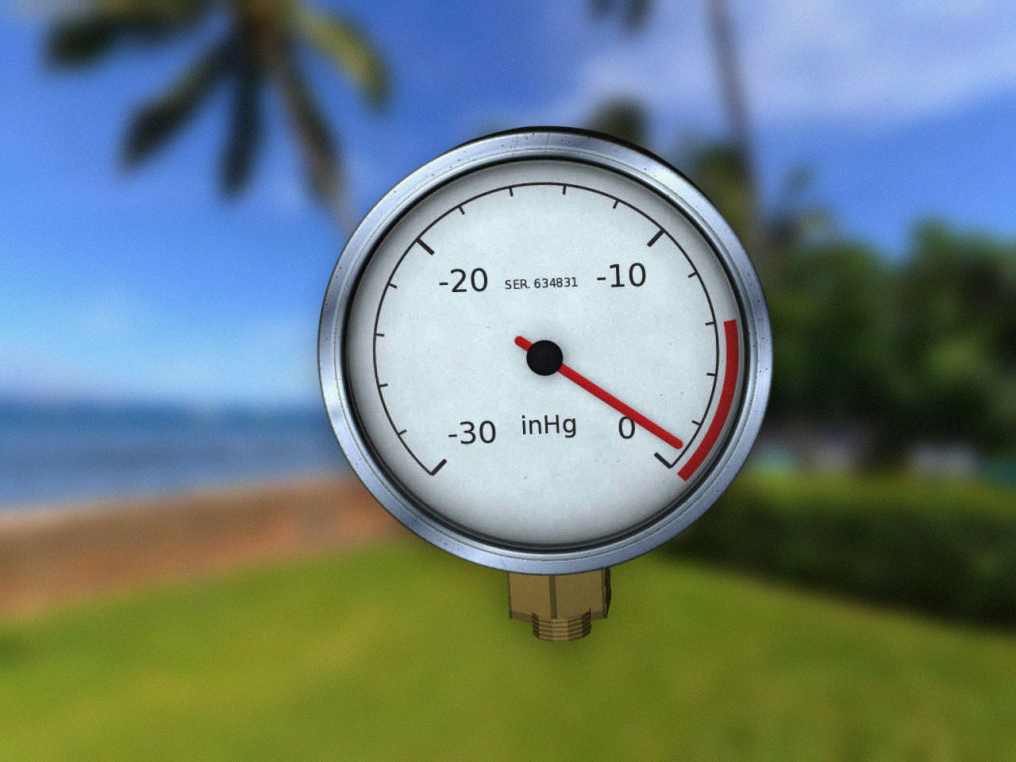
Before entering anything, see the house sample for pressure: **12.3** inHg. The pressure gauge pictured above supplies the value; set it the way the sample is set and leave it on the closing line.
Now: **-1** inHg
